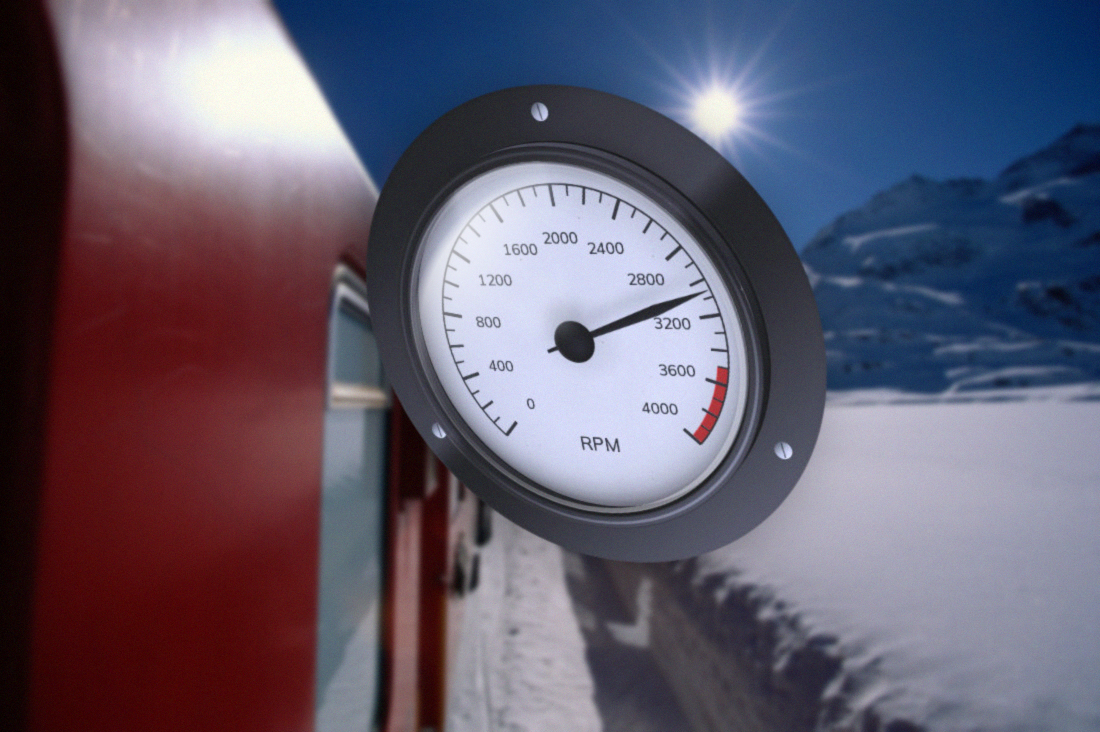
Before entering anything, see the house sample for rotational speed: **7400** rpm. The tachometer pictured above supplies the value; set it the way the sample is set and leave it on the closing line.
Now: **3050** rpm
